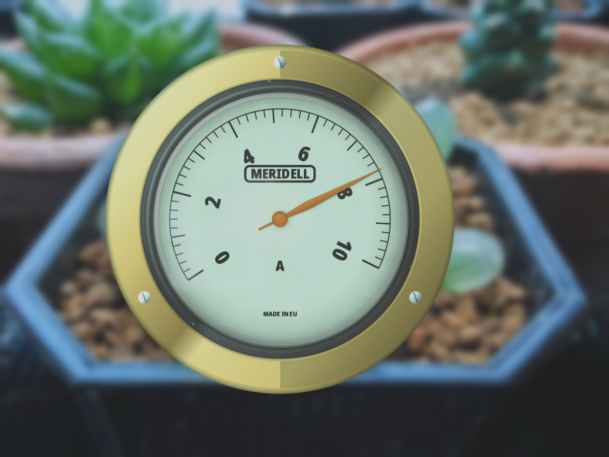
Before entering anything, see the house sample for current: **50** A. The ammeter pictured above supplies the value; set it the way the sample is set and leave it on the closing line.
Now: **7.8** A
